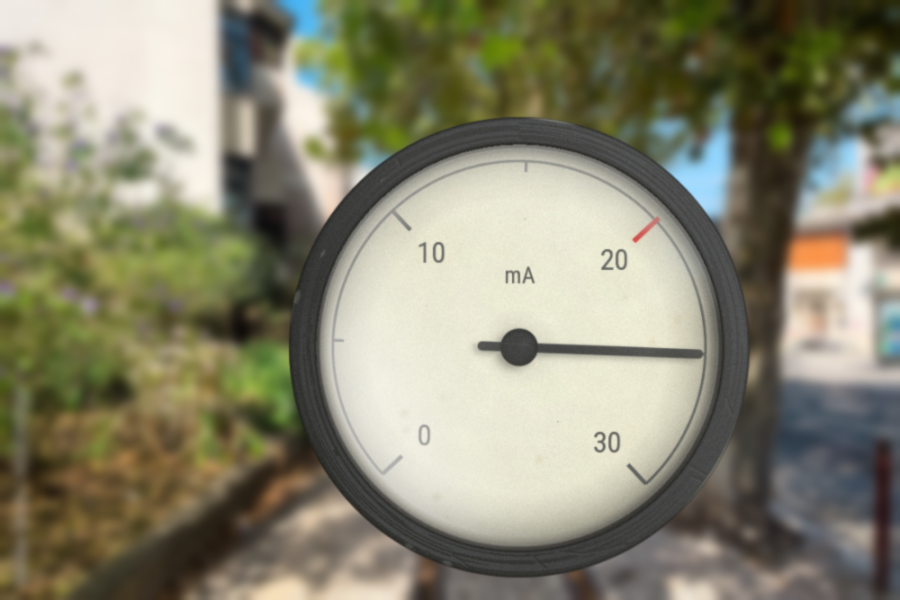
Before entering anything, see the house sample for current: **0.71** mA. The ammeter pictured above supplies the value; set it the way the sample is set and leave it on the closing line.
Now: **25** mA
